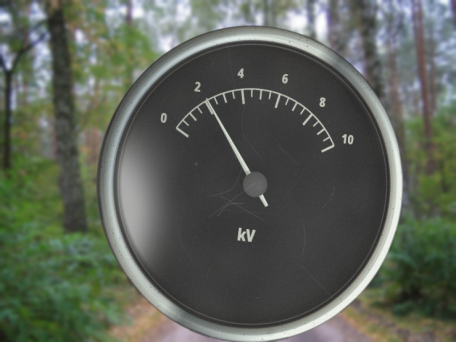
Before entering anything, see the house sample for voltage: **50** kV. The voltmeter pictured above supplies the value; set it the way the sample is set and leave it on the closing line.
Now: **2** kV
